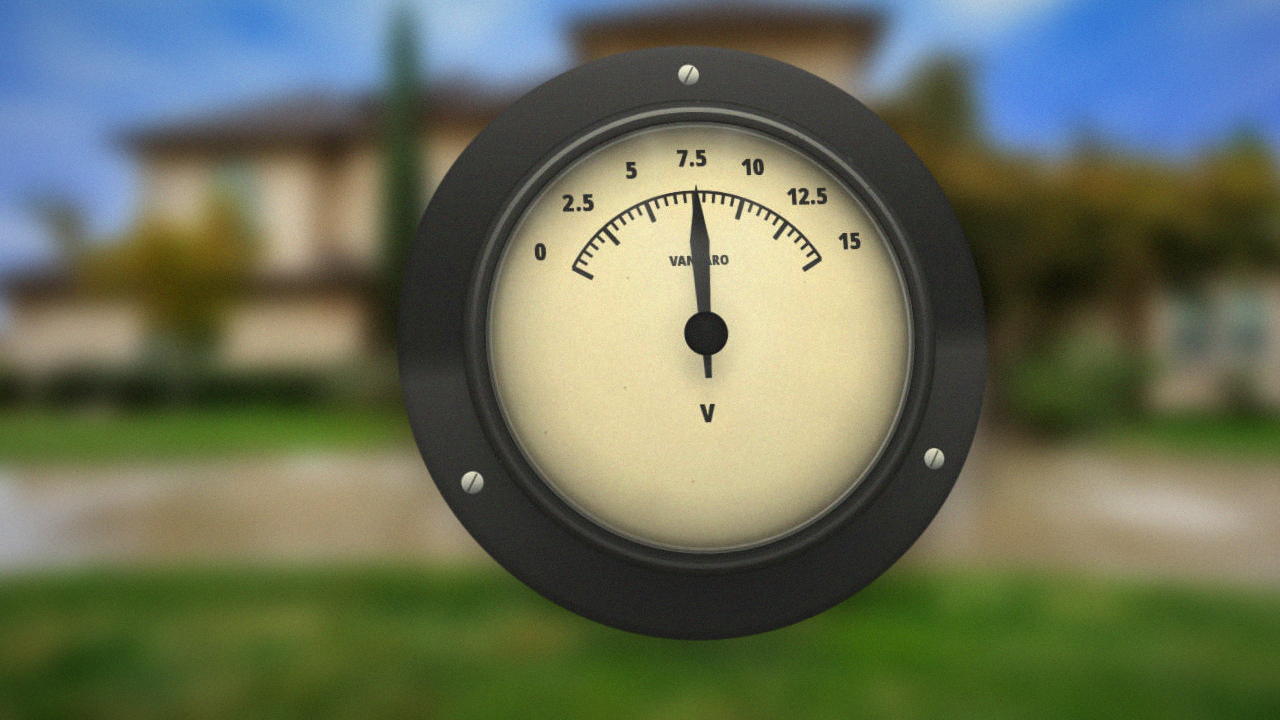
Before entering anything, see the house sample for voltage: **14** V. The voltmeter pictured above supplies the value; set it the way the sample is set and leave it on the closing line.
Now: **7.5** V
